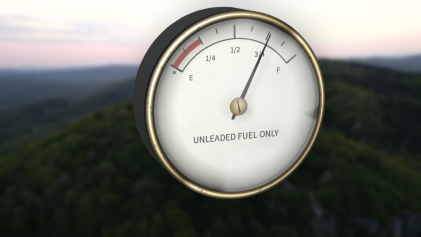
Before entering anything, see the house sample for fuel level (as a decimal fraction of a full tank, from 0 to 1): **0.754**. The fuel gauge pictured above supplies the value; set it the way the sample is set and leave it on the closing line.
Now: **0.75**
